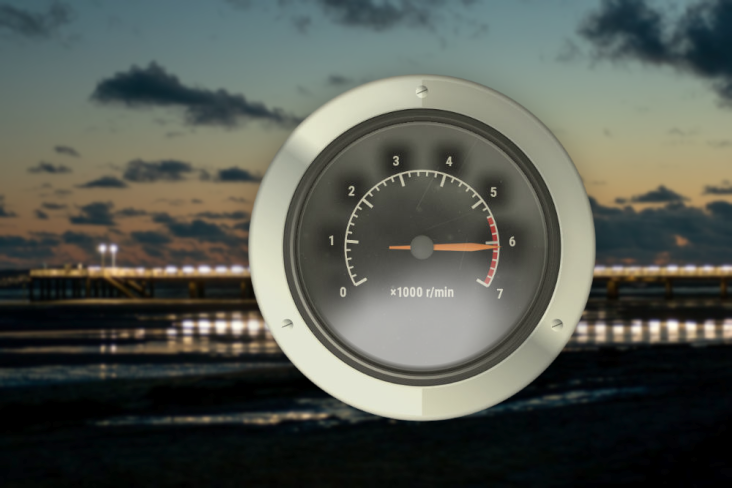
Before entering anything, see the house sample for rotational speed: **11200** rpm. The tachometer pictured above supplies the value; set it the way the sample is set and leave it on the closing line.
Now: **6100** rpm
